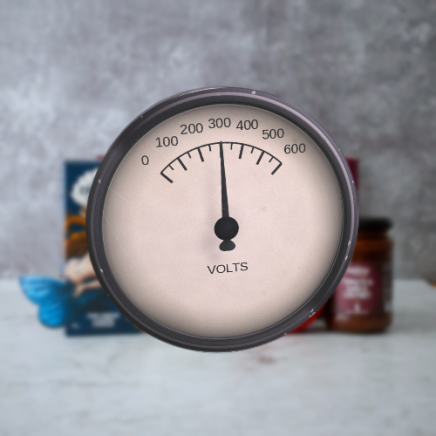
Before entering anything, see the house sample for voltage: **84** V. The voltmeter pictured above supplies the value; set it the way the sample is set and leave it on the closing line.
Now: **300** V
